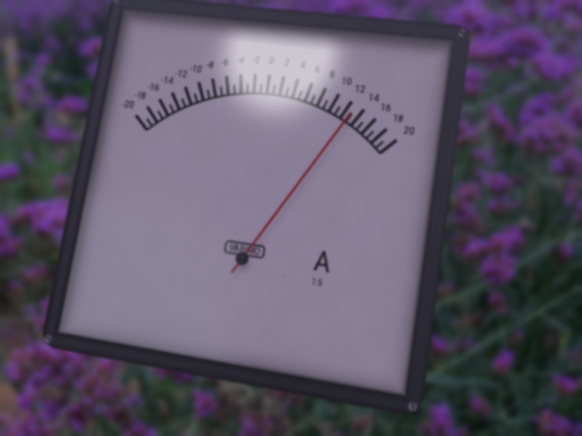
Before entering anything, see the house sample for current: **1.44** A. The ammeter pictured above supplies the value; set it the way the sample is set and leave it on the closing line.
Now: **13** A
